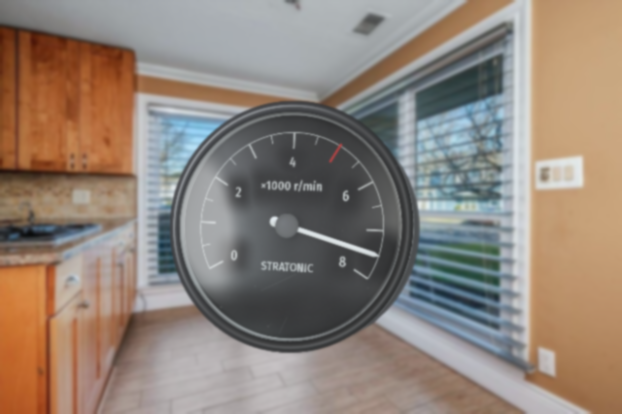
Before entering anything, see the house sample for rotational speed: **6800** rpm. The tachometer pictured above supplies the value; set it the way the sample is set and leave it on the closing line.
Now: **7500** rpm
